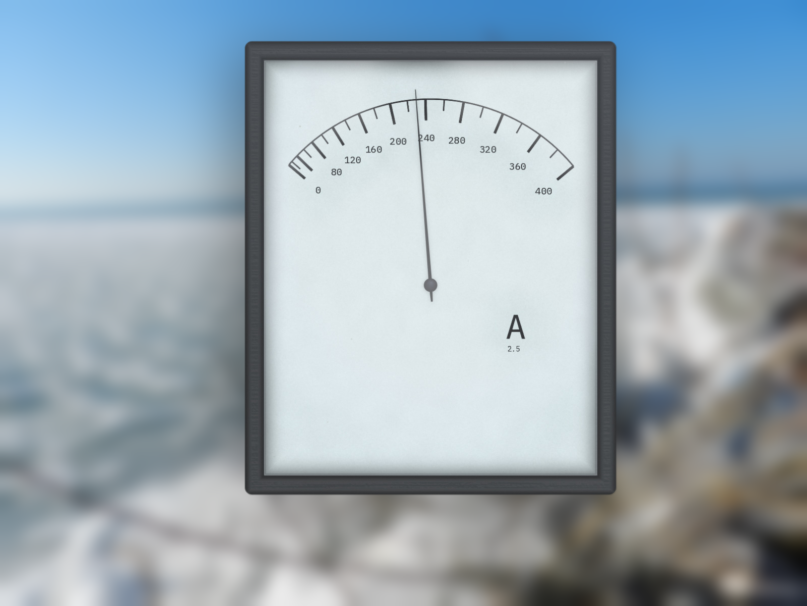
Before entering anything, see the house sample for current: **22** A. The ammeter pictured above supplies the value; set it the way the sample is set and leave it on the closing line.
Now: **230** A
